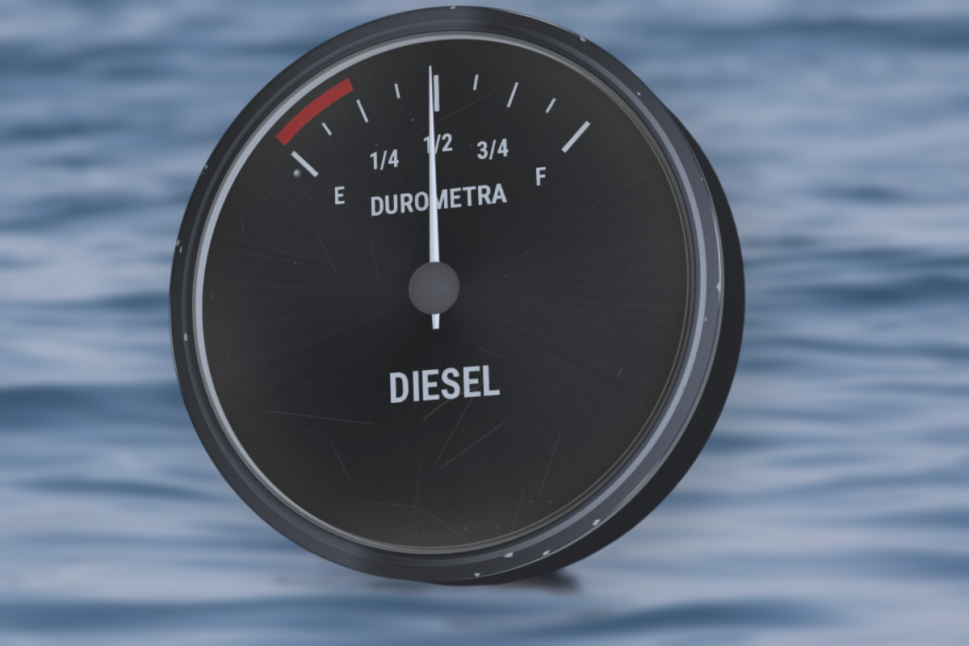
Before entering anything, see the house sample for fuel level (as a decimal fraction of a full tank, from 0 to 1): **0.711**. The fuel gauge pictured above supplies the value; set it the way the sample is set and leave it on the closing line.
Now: **0.5**
